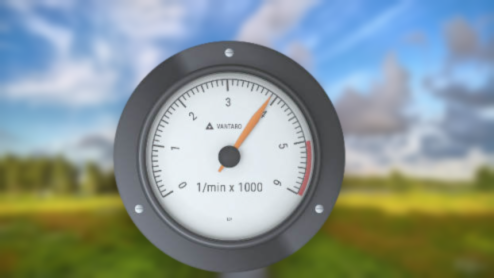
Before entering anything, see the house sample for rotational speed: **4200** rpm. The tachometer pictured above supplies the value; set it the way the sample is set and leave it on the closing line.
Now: **3900** rpm
